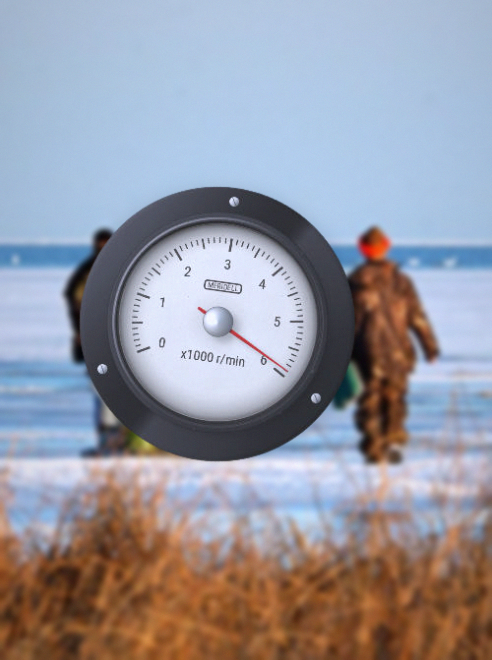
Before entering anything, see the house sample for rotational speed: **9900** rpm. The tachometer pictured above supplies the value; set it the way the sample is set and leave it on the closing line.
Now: **5900** rpm
